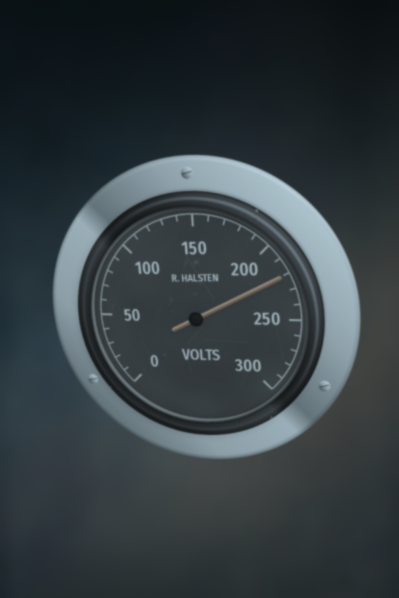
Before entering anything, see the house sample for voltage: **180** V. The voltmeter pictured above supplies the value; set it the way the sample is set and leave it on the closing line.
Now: **220** V
